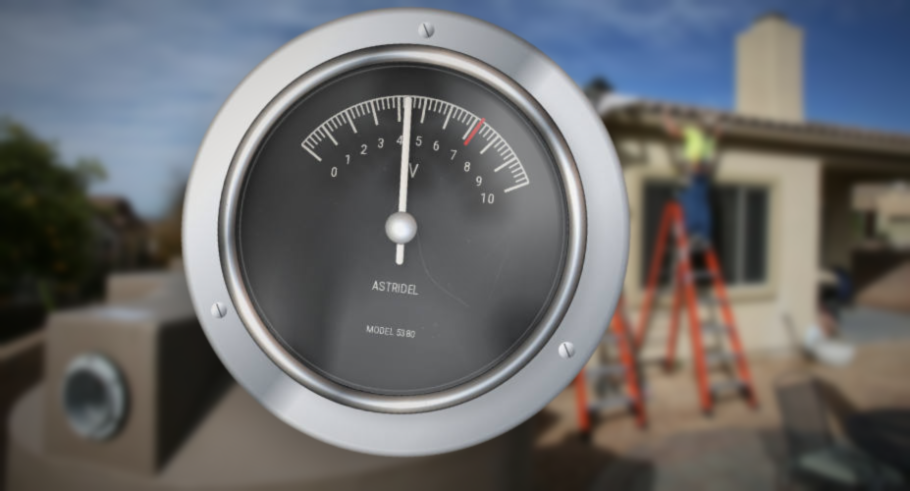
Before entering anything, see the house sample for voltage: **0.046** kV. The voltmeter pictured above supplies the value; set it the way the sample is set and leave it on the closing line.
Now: **4.4** kV
